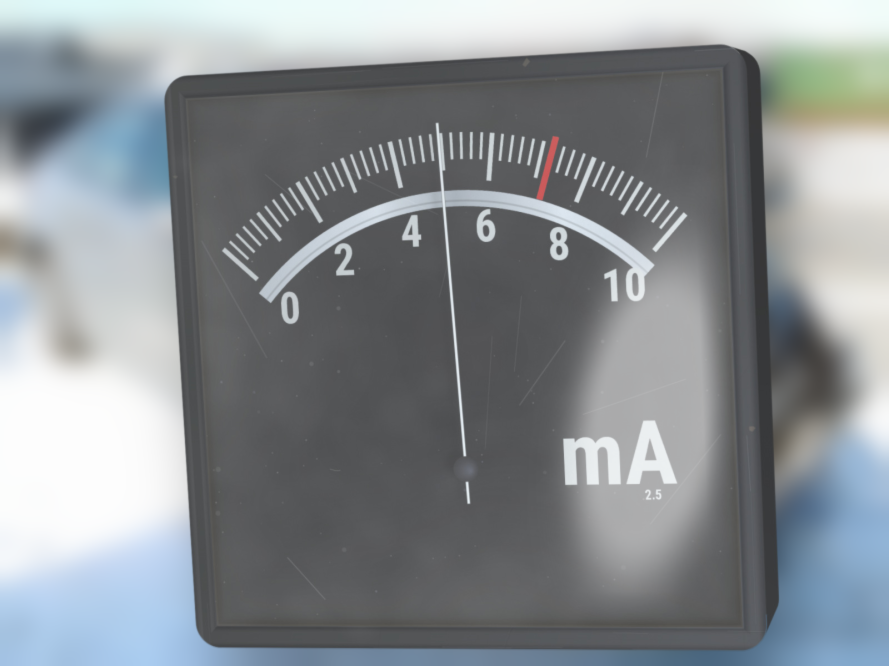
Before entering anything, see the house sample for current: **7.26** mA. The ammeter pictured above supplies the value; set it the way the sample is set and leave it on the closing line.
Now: **5** mA
